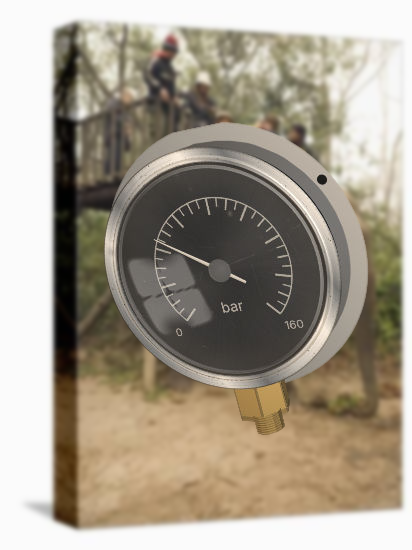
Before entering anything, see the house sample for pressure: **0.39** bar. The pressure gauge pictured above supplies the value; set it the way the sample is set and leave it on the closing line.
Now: **45** bar
